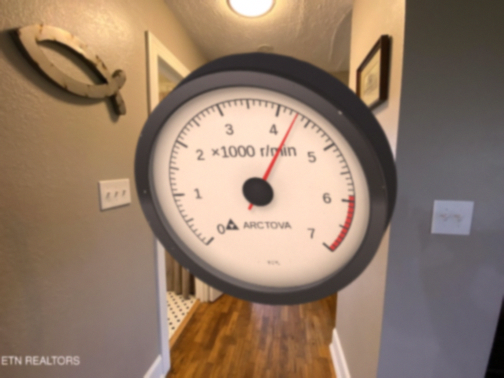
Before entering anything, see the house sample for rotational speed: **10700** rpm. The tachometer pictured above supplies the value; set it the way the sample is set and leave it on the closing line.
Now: **4300** rpm
